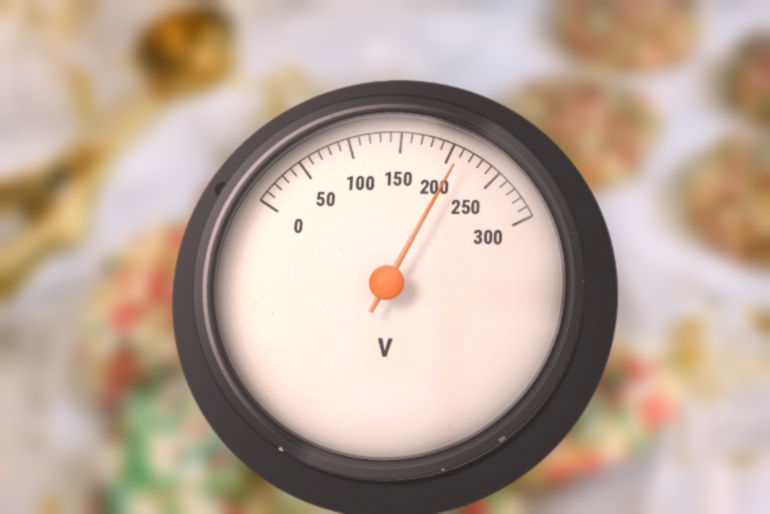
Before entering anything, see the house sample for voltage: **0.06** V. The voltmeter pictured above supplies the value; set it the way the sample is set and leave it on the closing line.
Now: **210** V
